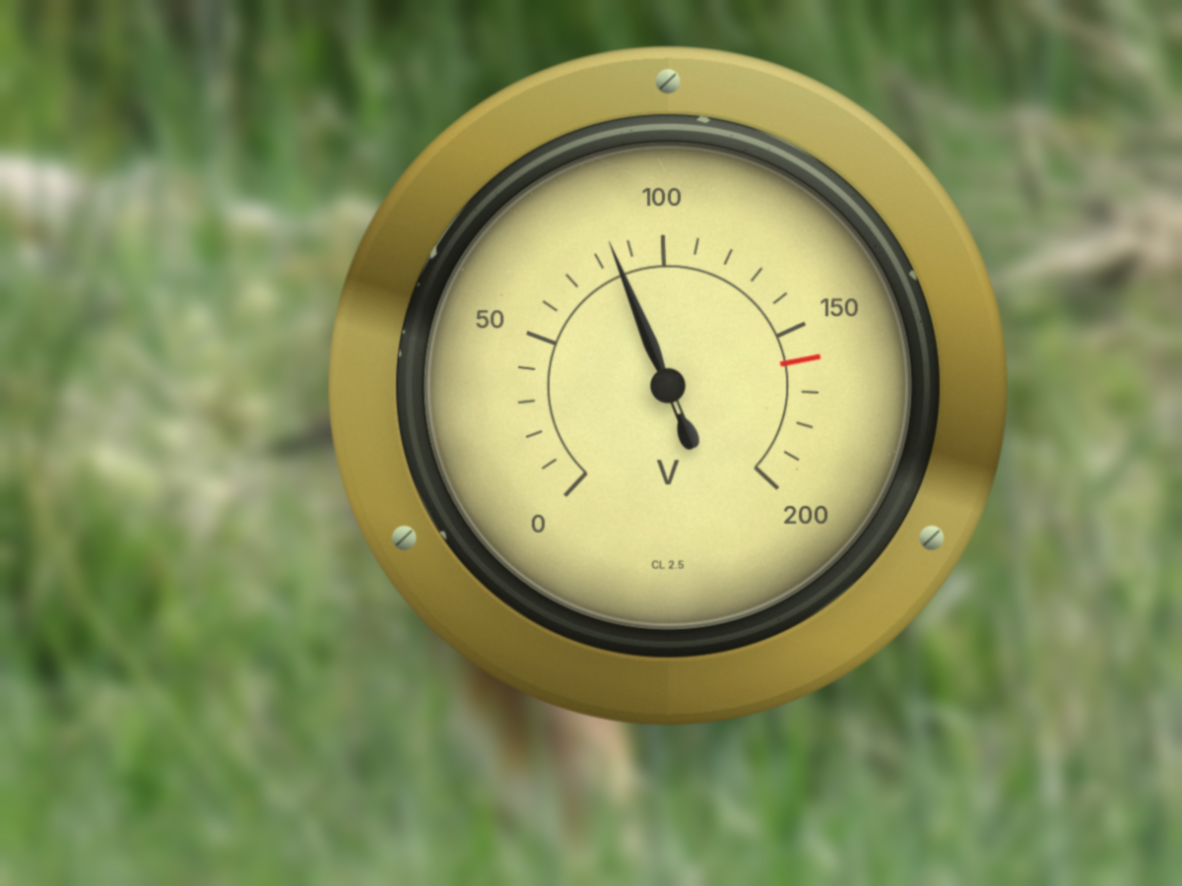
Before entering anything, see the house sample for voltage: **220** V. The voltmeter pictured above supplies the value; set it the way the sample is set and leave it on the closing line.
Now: **85** V
